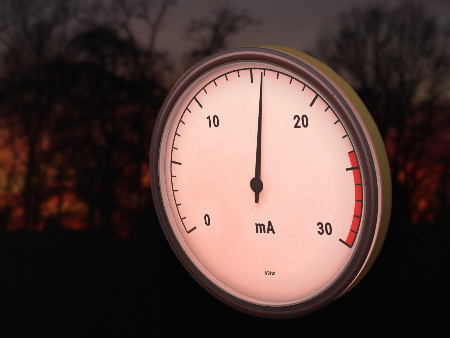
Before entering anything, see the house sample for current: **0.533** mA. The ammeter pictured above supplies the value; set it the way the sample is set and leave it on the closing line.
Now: **16** mA
